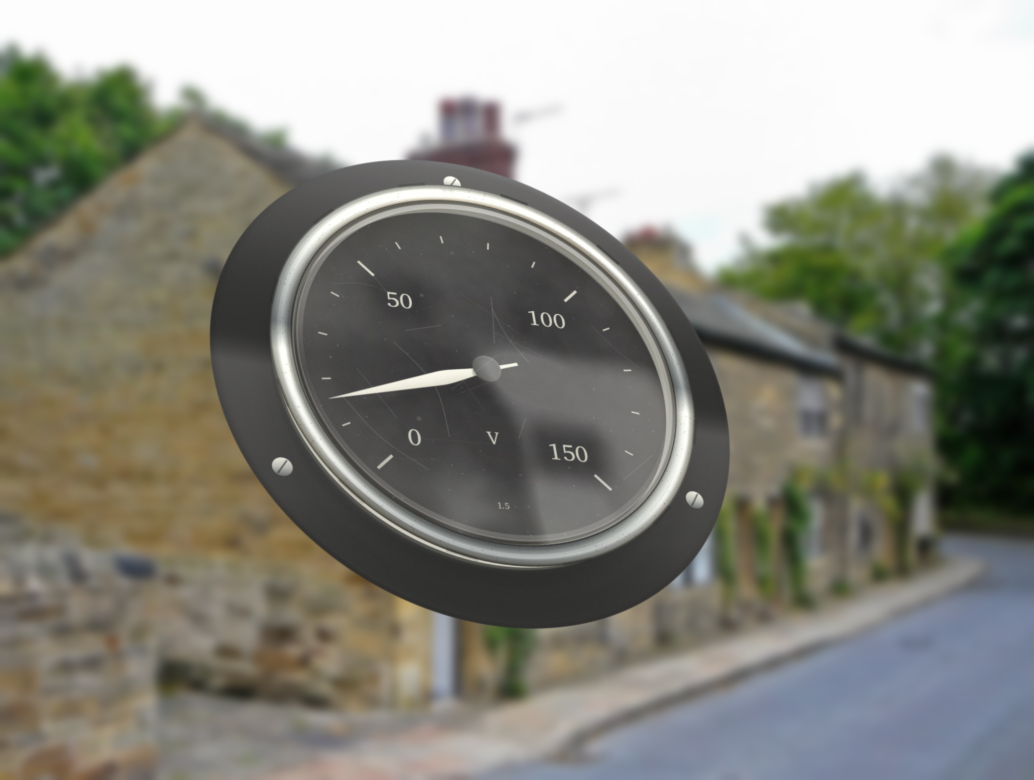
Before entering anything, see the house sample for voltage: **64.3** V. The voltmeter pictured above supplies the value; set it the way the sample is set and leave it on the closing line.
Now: **15** V
